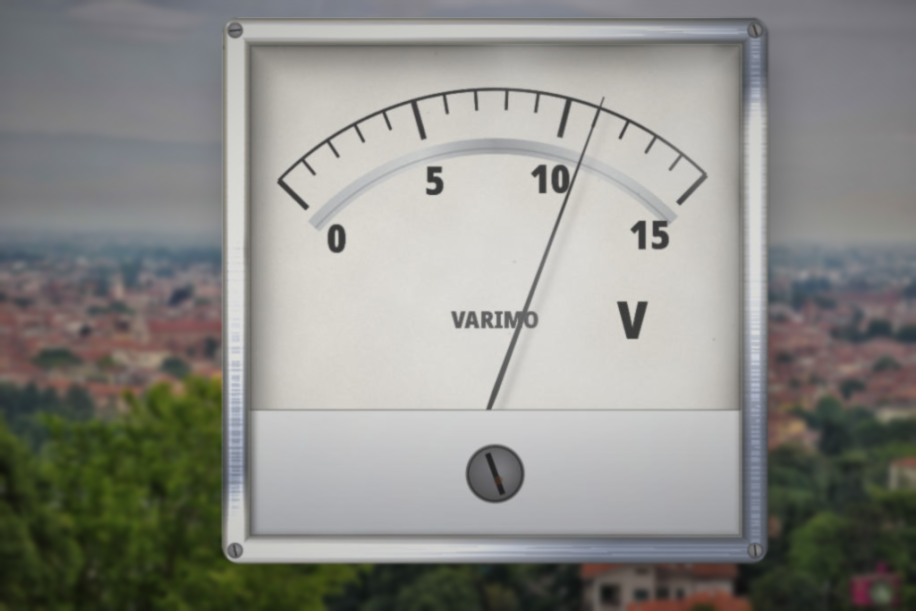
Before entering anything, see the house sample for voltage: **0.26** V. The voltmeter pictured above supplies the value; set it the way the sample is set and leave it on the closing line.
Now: **11** V
